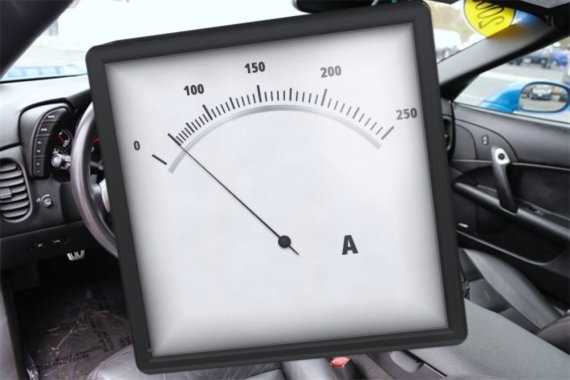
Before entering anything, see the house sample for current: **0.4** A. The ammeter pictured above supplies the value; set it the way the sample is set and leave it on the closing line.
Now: **50** A
